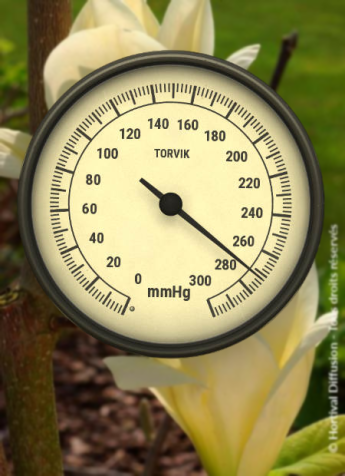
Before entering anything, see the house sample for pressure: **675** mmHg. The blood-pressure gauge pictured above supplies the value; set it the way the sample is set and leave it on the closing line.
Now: **272** mmHg
